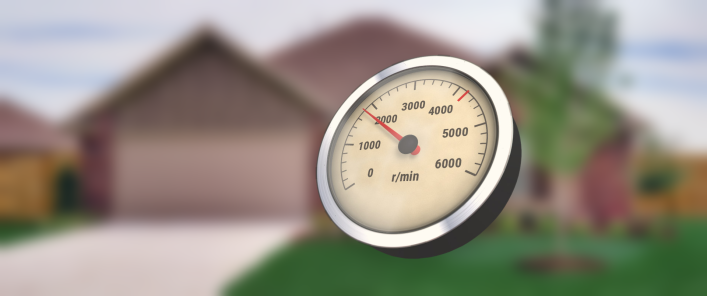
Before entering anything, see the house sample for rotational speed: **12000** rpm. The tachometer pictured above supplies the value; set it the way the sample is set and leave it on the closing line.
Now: **1800** rpm
